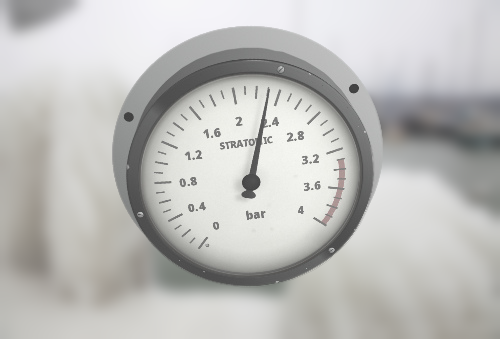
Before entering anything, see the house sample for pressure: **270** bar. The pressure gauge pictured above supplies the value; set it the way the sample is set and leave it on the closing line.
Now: **2.3** bar
